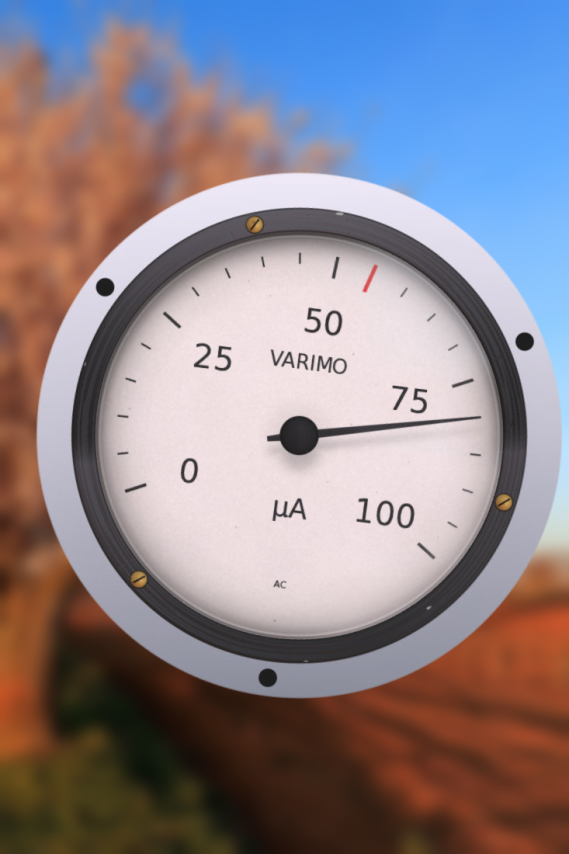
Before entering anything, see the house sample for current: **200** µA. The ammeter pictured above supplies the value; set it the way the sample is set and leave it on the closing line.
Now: **80** µA
